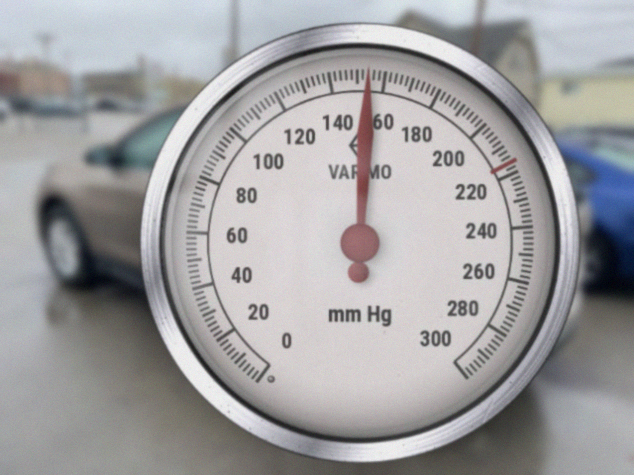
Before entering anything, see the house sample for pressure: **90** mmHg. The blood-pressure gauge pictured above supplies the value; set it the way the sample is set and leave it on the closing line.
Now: **154** mmHg
